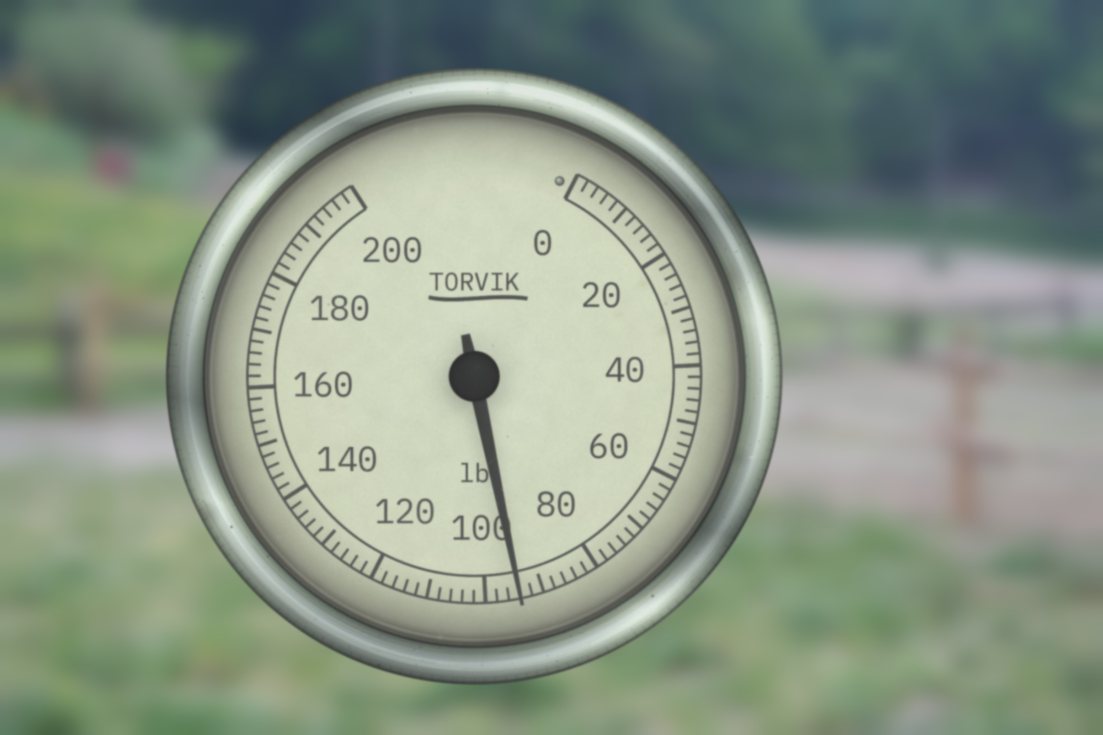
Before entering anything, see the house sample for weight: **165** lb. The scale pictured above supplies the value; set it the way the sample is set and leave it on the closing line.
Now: **94** lb
